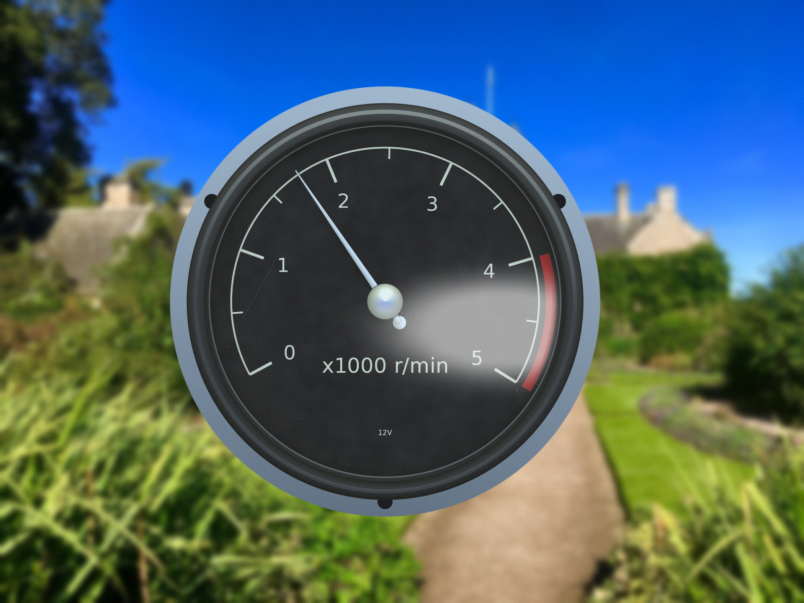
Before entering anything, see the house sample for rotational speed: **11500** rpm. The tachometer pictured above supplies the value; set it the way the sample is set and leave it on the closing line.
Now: **1750** rpm
